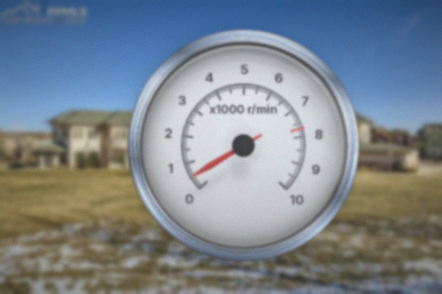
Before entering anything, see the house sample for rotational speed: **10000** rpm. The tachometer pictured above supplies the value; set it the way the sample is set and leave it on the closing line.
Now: **500** rpm
